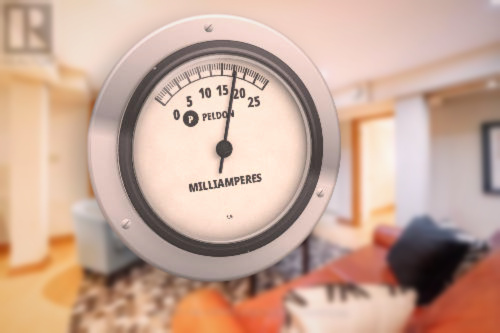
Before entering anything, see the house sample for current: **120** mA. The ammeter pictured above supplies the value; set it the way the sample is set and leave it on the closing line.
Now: **17.5** mA
